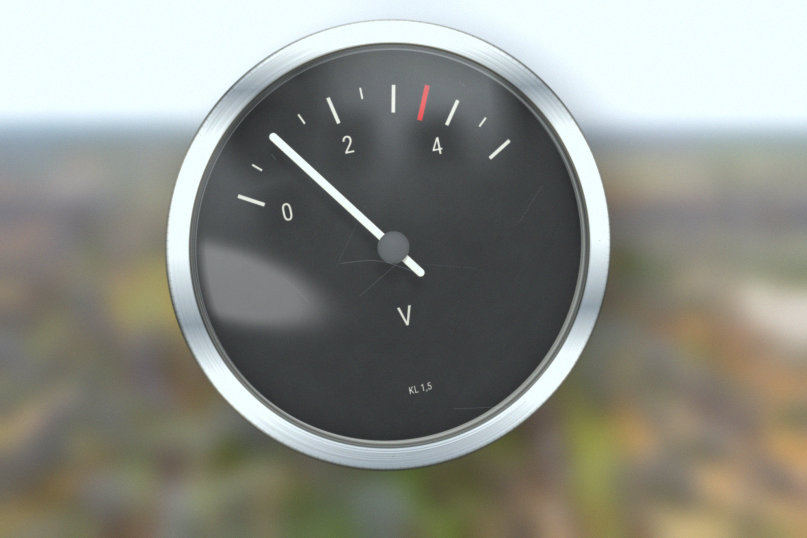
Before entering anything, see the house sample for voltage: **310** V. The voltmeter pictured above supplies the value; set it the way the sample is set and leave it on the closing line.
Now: **1** V
